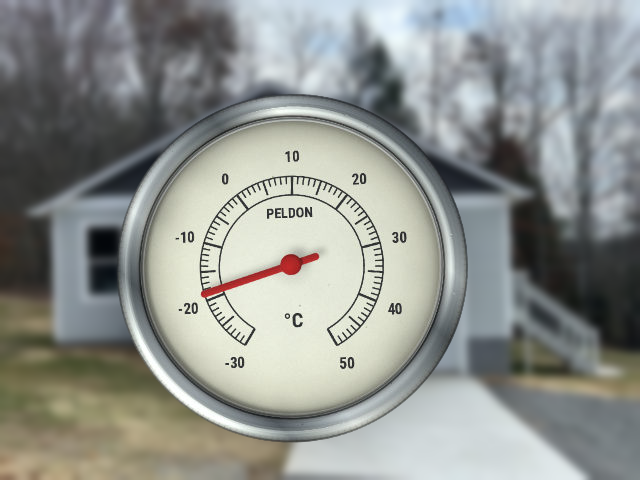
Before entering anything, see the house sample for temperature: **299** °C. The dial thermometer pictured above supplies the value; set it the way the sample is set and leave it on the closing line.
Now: **-19** °C
